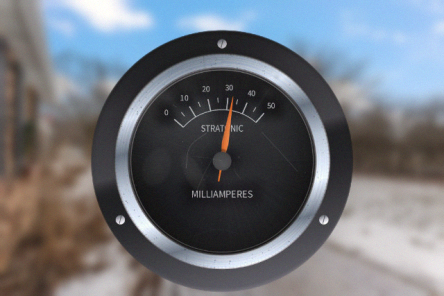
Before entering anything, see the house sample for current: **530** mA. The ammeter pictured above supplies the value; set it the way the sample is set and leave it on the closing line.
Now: **32.5** mA
